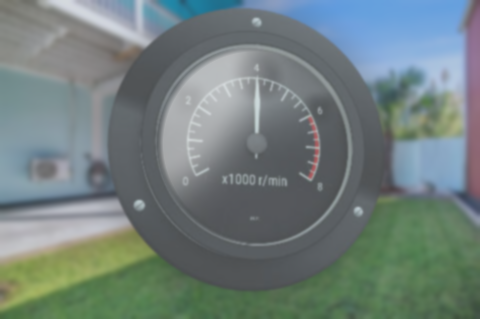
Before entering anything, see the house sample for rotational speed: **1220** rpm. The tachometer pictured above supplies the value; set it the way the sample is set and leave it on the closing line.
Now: **4000** rpm
